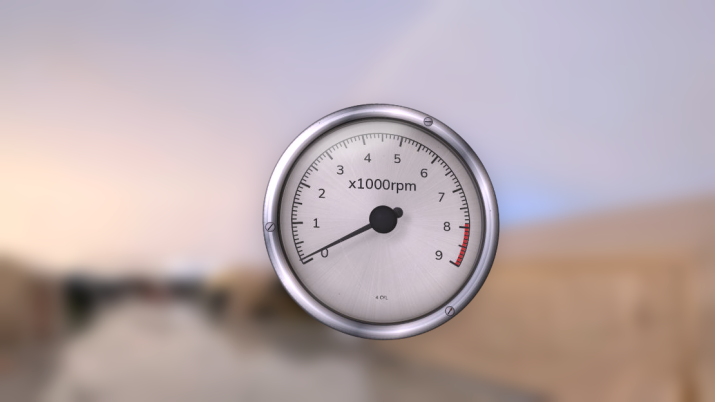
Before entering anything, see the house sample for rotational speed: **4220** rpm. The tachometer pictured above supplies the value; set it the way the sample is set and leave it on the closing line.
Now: **100** rpm
